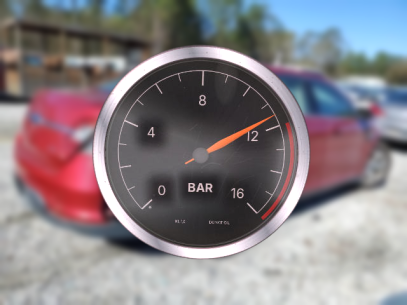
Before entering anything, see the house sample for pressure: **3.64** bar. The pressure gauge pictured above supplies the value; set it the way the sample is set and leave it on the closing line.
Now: **11.5** bar
